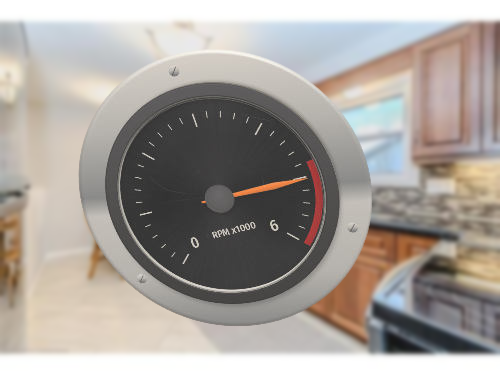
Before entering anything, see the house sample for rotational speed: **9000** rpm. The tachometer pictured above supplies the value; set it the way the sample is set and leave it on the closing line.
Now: **5000** rpm
